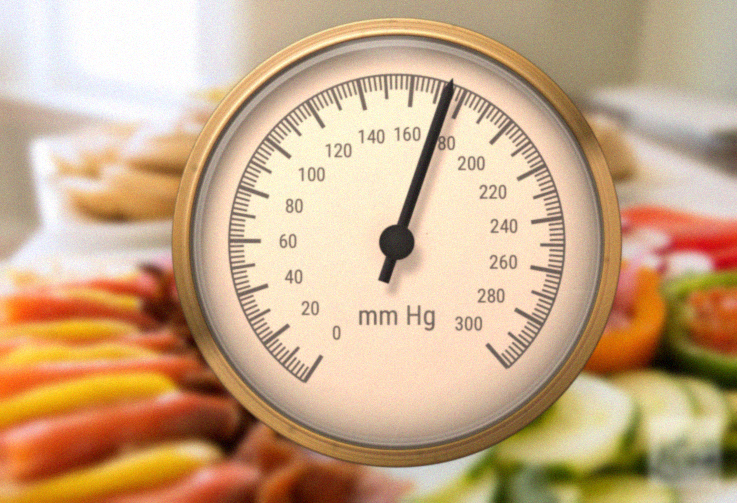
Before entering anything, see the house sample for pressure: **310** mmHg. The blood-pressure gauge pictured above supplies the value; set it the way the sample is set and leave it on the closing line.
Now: **174** mmHg
